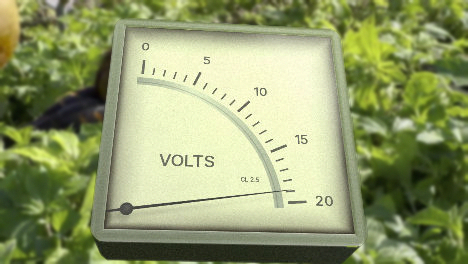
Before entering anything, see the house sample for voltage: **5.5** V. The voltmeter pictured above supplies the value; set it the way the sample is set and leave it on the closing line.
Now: **19** V
